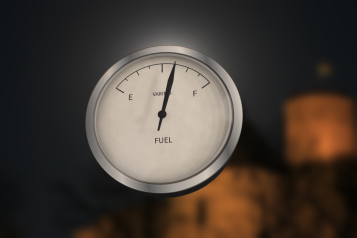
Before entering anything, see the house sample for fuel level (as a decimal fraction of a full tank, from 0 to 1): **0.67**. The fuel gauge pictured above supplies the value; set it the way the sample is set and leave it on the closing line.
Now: **0.625**
